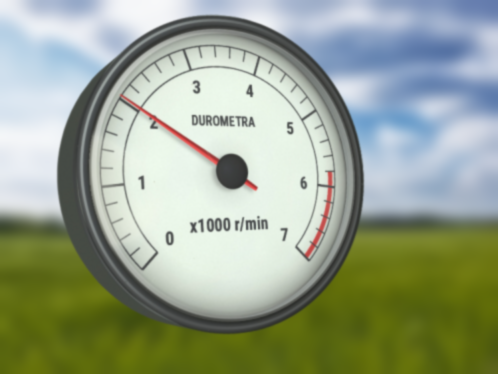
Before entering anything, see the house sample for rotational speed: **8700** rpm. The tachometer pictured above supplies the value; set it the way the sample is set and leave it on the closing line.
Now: **2000** rpm
